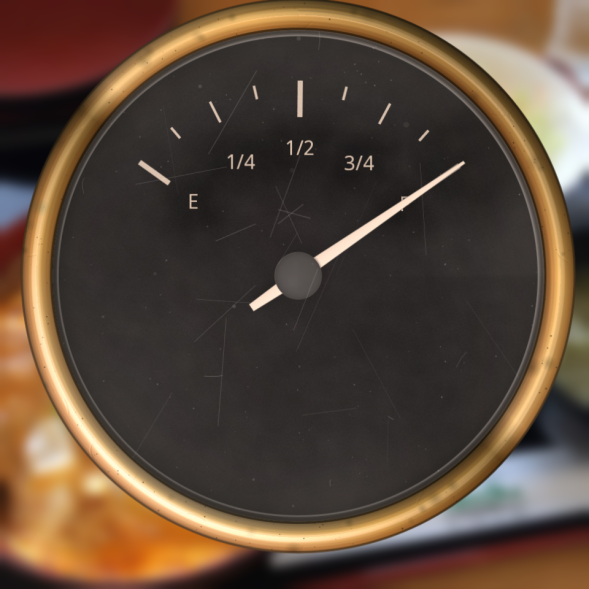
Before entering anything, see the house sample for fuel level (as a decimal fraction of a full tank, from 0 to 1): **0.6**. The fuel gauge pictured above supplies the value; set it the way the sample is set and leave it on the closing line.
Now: **1**
